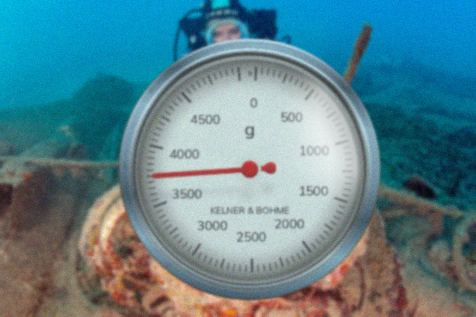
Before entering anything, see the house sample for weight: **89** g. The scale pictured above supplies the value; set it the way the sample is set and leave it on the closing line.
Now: **3750** g
